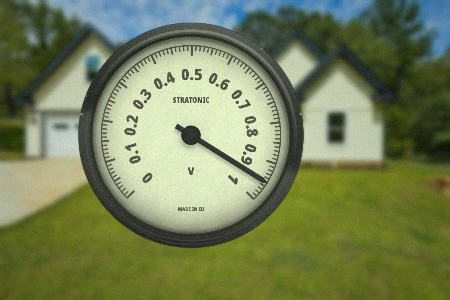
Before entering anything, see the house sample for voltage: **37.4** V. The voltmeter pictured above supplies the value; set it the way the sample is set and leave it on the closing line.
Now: **0.95** V
